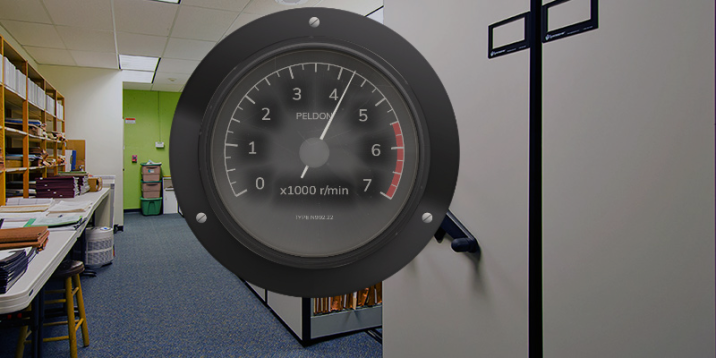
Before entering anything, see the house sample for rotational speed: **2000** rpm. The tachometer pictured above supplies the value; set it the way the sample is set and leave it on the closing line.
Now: **4250** rpm
